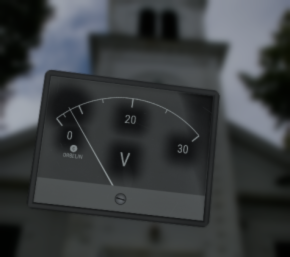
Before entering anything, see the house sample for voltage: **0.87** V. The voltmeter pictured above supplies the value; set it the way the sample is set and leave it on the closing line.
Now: **7.5** V
